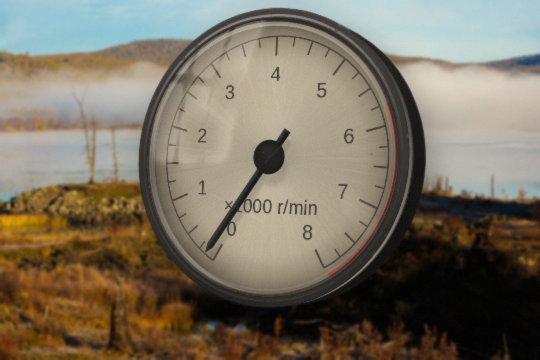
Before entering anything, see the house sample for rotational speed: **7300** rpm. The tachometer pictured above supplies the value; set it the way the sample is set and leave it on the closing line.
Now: **125** rpm
